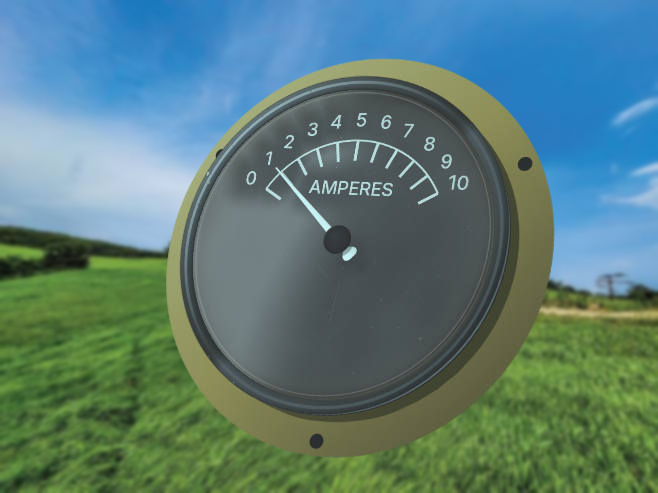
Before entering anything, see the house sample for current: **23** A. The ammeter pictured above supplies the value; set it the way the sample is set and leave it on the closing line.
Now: **1** A
